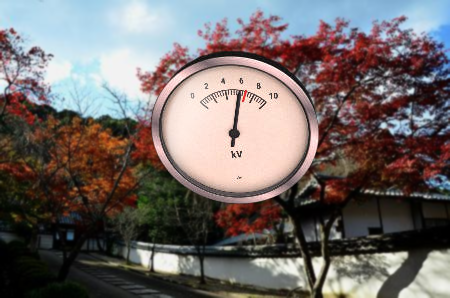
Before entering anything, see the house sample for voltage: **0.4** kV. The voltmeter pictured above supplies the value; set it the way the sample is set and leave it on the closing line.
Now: **6** kV
